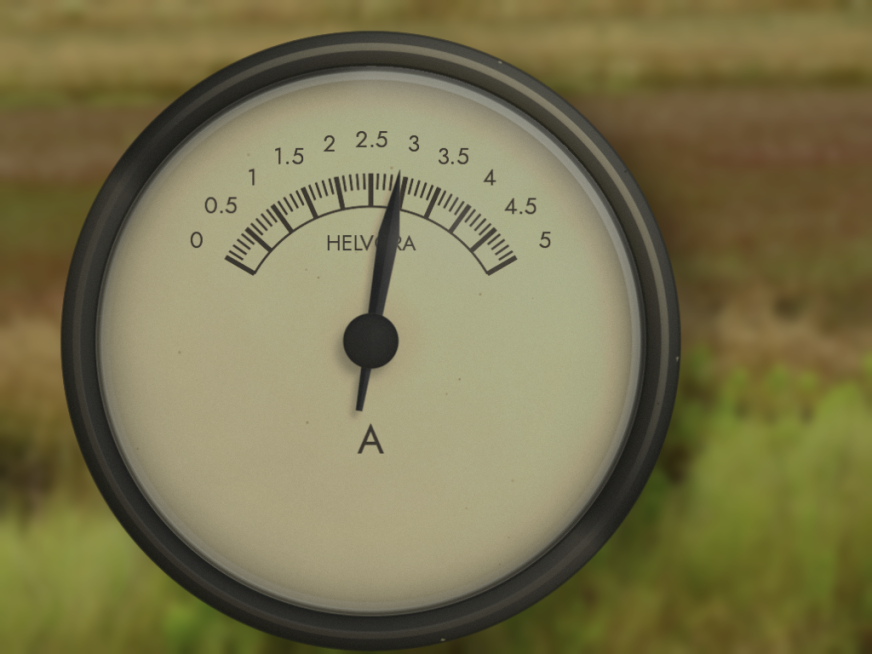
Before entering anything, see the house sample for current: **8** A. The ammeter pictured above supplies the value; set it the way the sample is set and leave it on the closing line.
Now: **2.9** A
